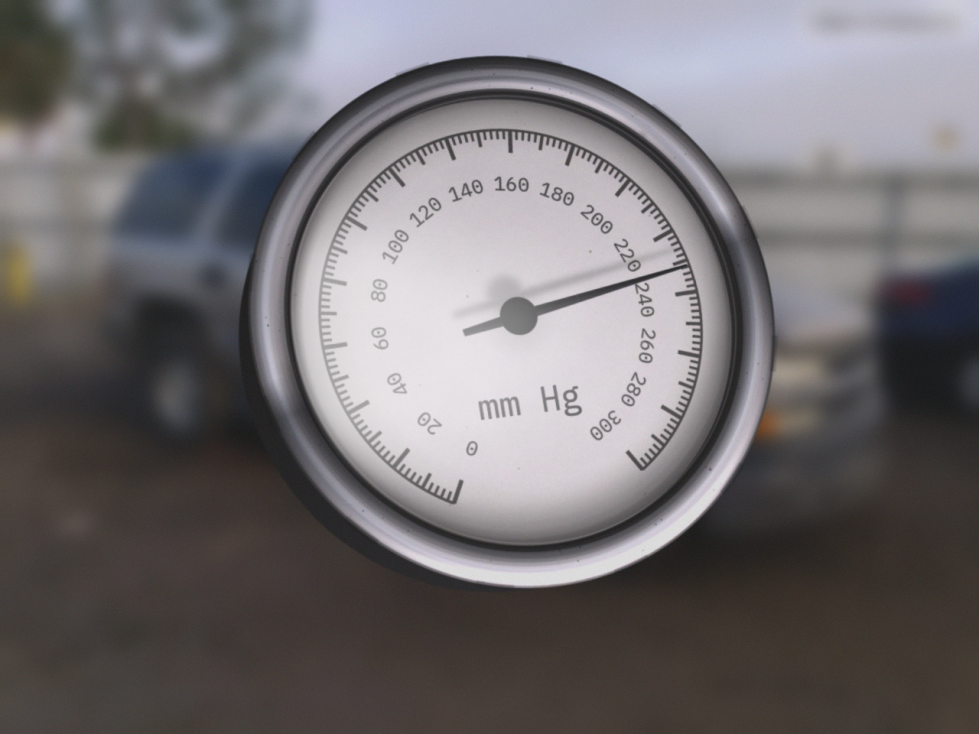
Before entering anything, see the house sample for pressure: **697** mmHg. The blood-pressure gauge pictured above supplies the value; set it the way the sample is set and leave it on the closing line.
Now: **232** mmHg
